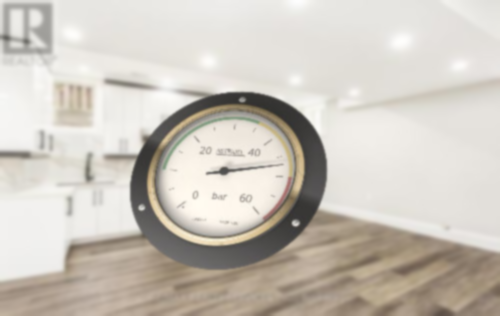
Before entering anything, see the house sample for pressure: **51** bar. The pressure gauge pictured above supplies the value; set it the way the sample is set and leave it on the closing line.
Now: **47.5** bar
